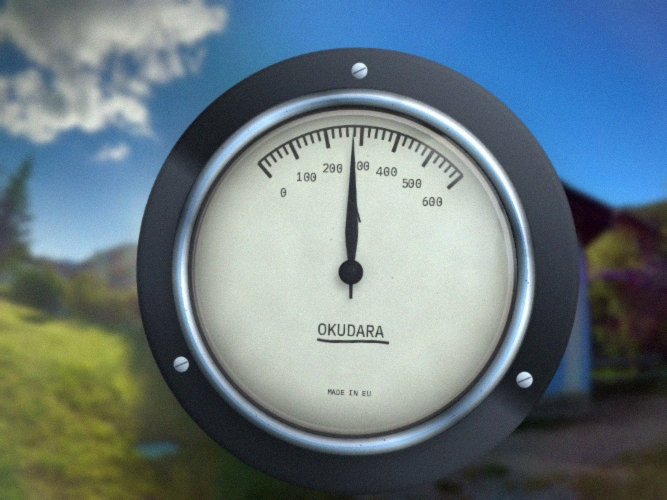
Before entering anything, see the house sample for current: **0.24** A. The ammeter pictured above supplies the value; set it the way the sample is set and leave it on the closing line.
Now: **280** A
